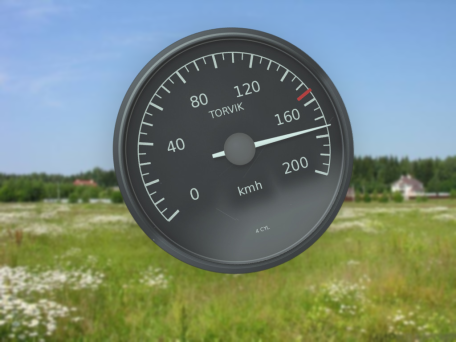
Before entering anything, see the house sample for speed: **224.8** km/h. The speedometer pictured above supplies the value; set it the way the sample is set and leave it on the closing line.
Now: **175** km/h
